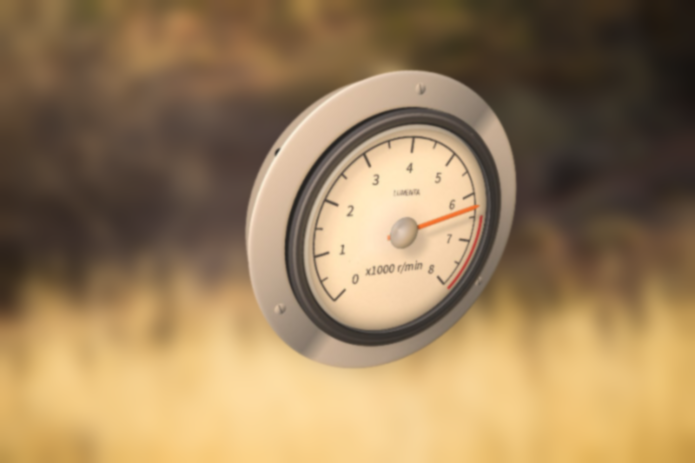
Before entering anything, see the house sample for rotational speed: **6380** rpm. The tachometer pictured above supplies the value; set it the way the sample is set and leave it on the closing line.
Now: **6250** rpm
